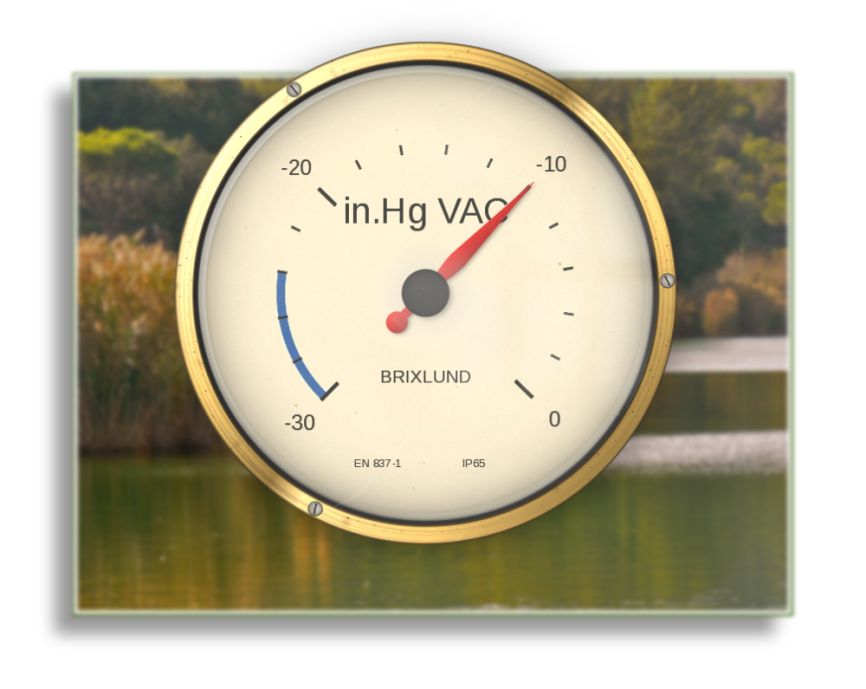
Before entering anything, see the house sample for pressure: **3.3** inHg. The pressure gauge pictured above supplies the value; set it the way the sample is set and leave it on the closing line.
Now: **-10** inHg
